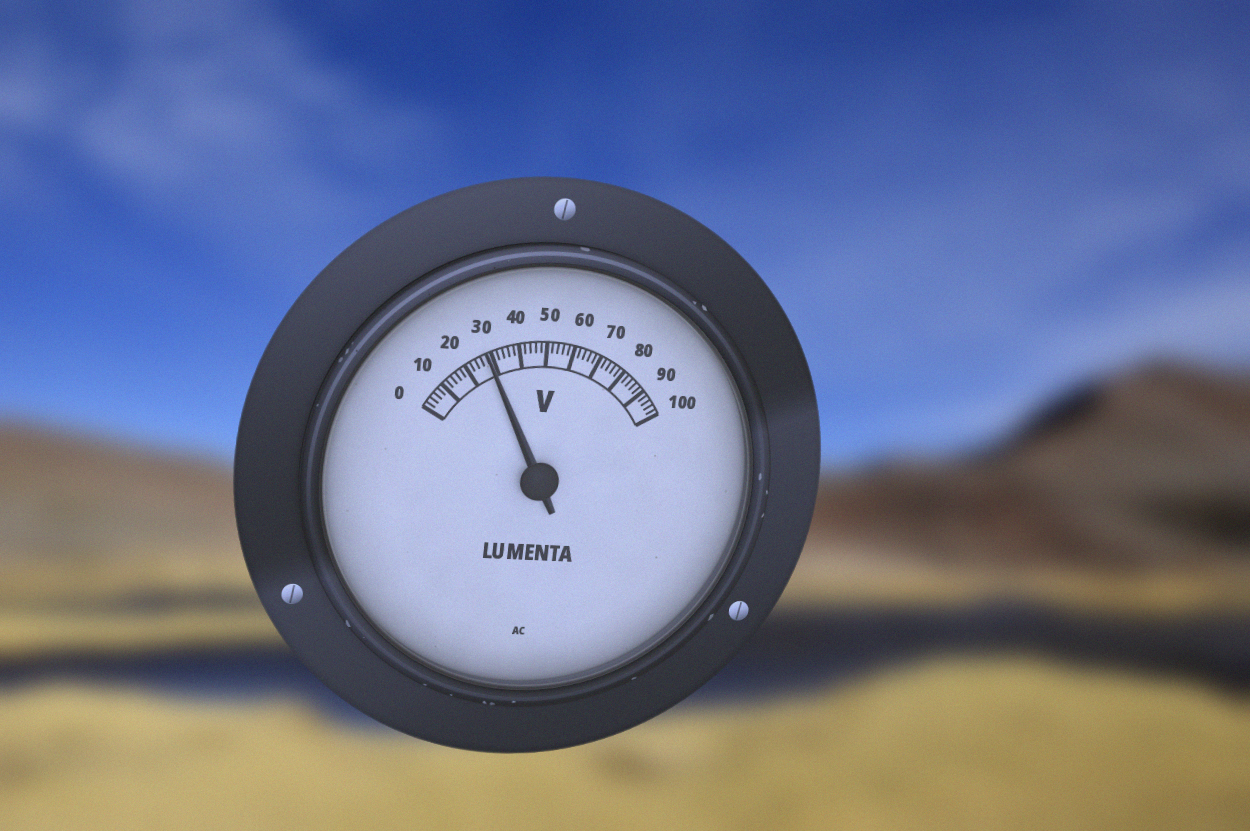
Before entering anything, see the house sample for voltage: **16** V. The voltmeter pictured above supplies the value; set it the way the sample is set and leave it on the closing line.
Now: **28** V
